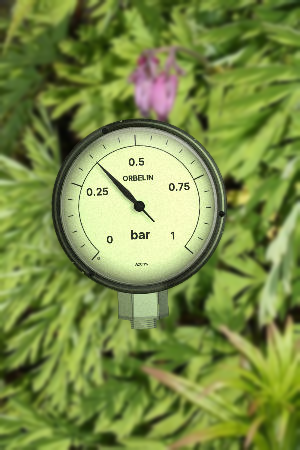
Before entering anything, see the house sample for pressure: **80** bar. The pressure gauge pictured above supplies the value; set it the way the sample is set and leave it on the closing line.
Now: **0.35** bar
